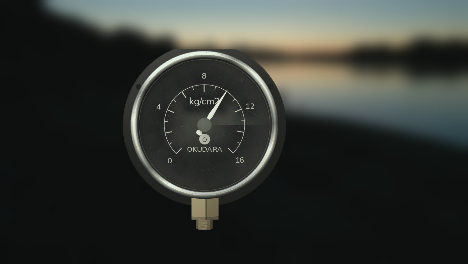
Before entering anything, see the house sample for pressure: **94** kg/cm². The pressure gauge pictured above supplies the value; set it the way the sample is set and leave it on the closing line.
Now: **10** kg/cm²
